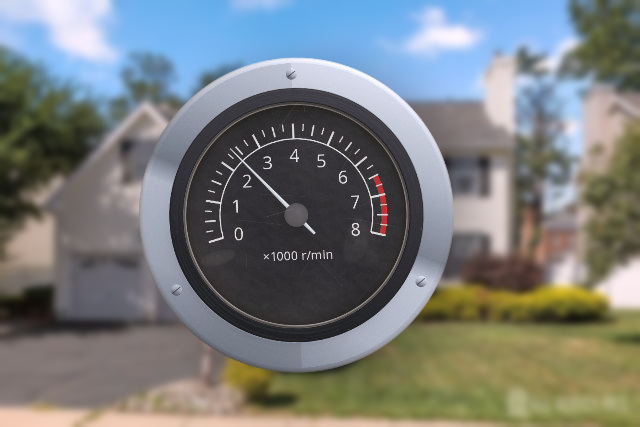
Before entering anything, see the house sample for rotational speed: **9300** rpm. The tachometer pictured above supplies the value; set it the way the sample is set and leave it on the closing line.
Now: **2375** rpm
